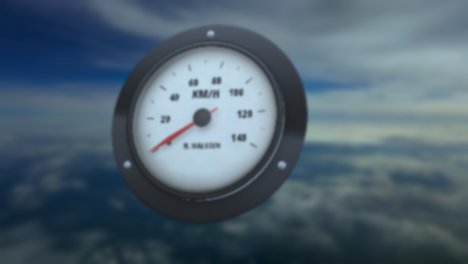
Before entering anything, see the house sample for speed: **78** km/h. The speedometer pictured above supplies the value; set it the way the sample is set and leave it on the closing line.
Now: **0** km/h
